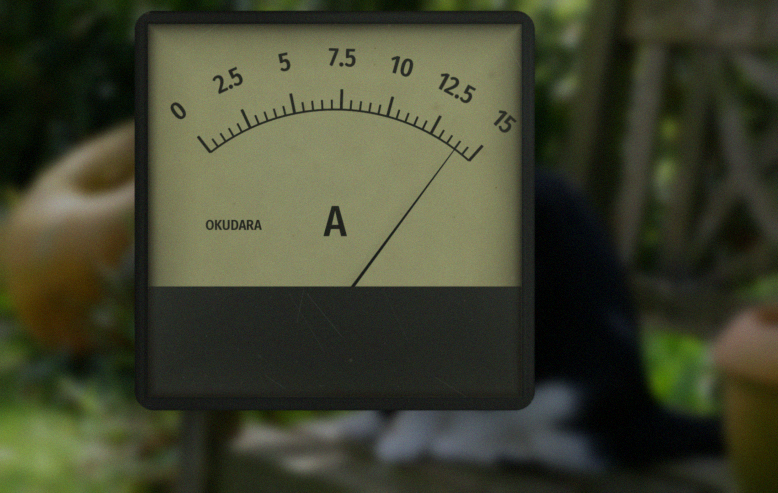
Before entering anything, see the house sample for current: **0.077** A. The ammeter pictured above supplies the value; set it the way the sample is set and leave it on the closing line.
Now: **14** A
